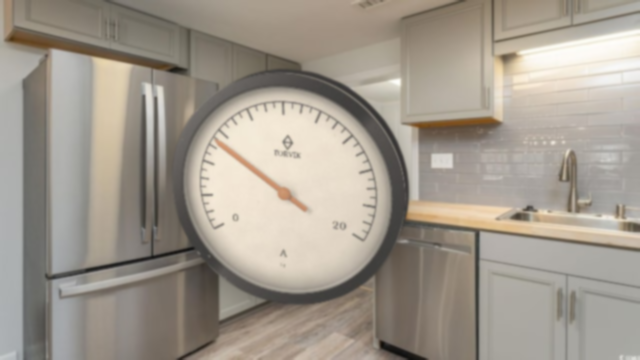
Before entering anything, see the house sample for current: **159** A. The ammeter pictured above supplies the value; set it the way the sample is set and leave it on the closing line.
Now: **5.5** A
